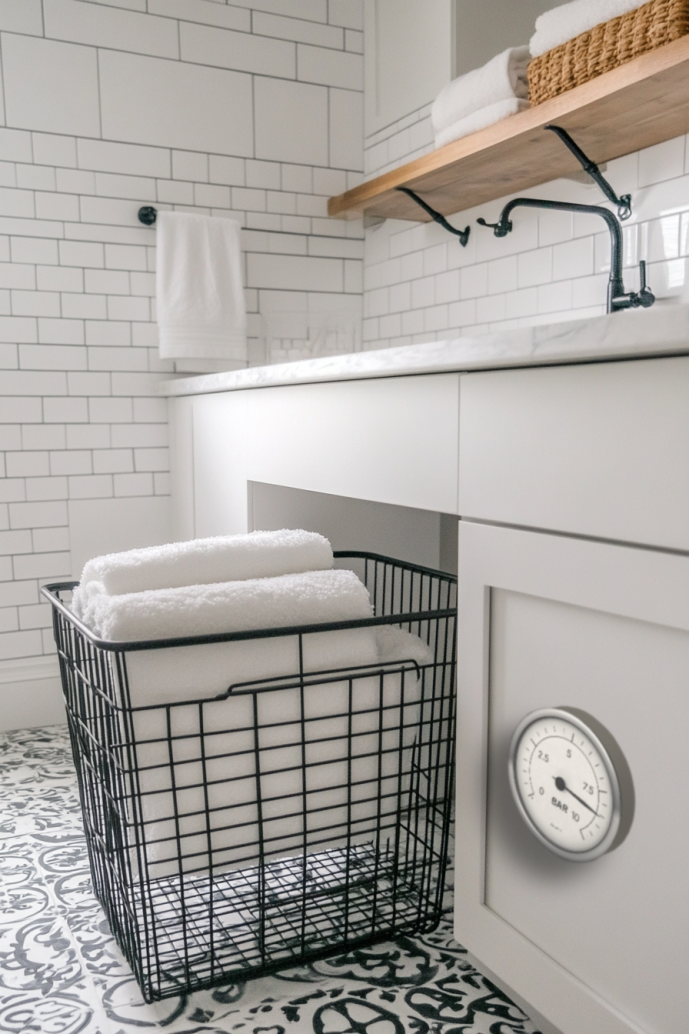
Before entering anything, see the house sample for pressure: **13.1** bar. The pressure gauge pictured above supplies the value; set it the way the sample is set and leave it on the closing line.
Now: **8.5** bar
